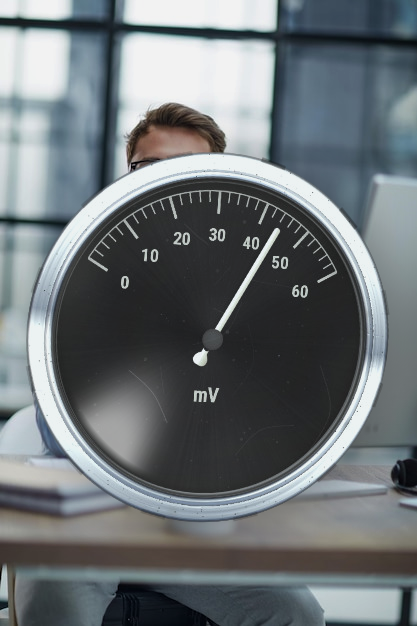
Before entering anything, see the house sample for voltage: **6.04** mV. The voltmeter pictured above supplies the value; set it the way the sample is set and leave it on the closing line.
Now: **44** mV
